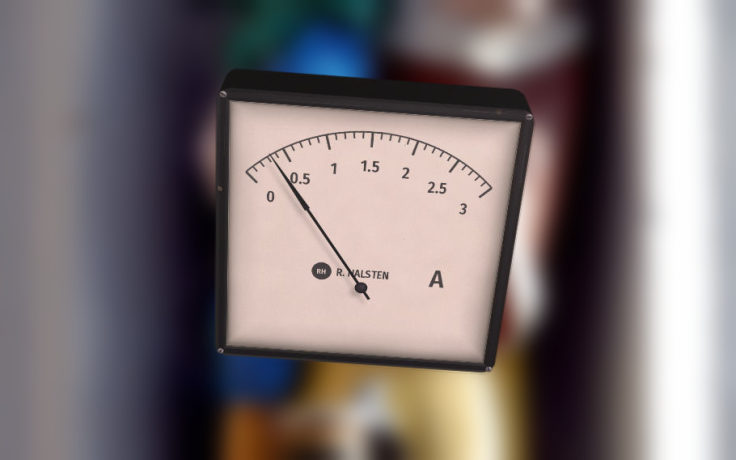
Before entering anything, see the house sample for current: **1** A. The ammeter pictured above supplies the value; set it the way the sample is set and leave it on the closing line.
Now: **0.35** A
